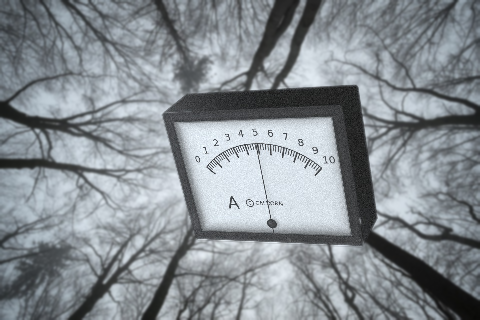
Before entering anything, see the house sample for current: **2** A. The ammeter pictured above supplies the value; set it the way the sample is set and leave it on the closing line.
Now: **5** A
